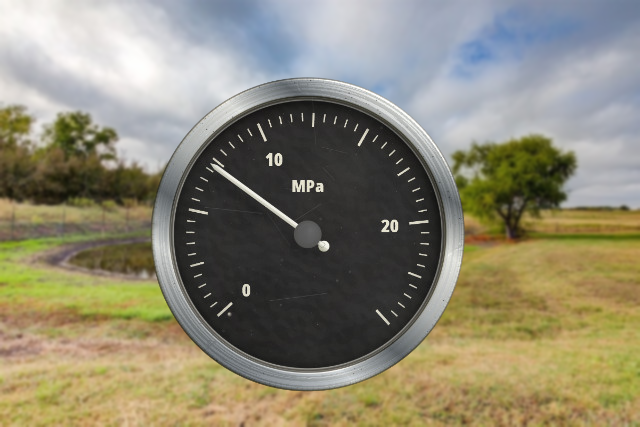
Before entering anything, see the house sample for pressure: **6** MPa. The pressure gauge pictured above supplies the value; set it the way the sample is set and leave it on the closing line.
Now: **7.25** MPa
